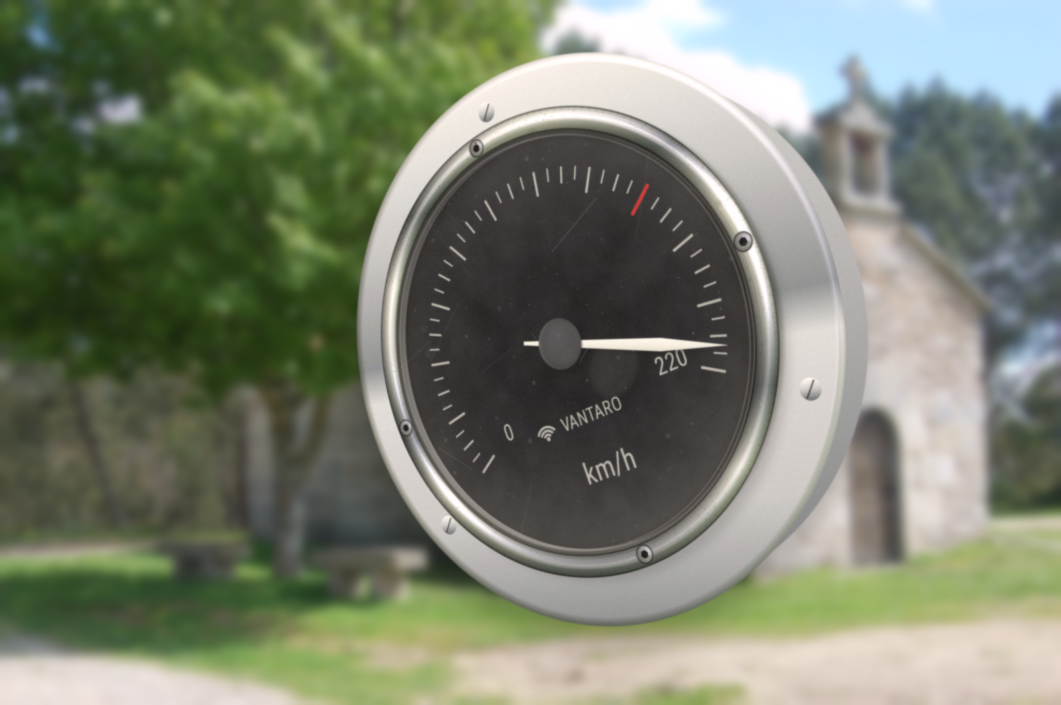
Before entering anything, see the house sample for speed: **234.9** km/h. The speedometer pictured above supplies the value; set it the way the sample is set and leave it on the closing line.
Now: **212.5** km/h
